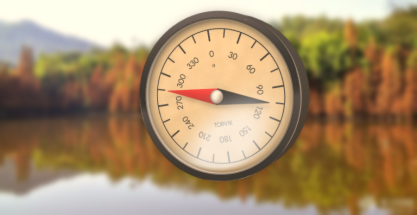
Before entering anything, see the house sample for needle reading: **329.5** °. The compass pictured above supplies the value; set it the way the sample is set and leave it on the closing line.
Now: **285** °
